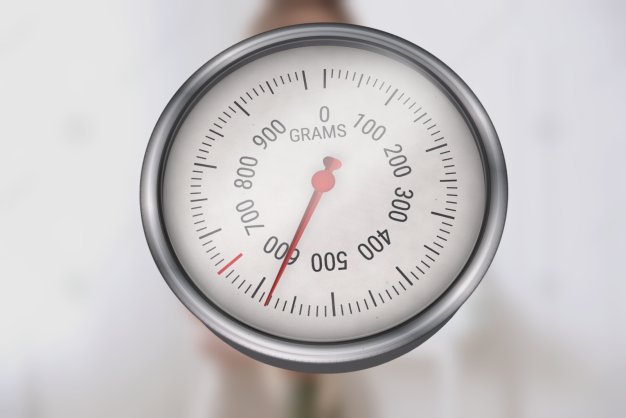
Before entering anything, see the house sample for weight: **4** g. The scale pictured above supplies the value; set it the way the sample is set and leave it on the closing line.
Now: **580** g
